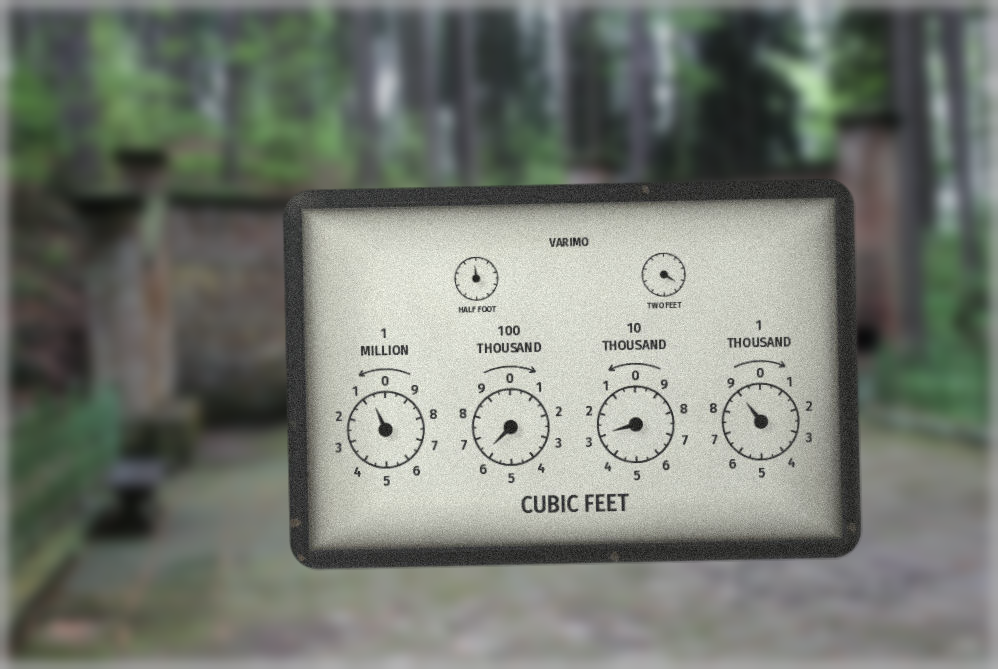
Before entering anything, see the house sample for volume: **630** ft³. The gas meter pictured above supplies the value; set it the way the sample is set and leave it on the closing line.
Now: **62900** ft³
